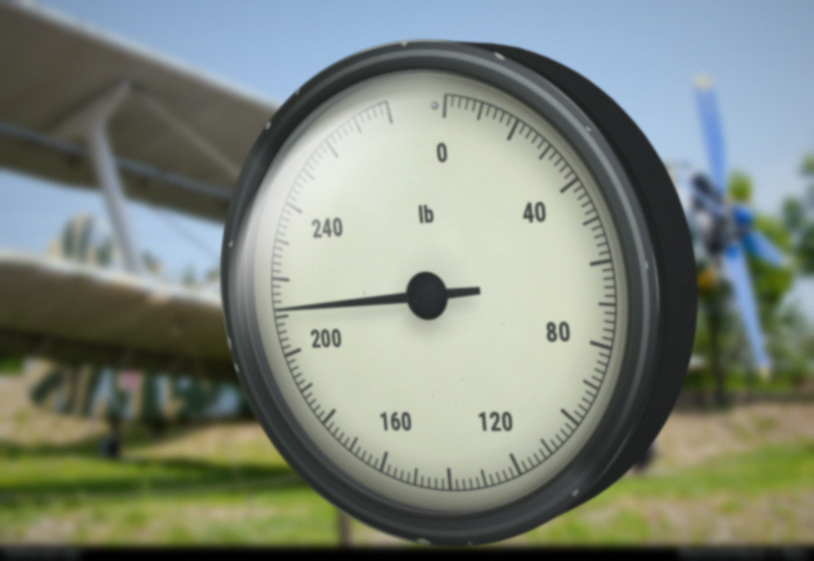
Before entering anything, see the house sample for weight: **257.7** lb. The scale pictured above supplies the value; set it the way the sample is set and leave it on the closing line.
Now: **212** lb
